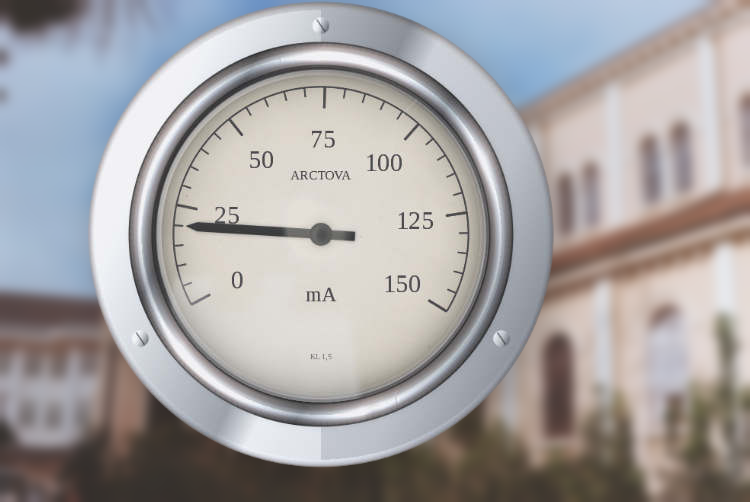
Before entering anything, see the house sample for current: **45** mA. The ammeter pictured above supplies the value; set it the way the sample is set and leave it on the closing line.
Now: **20** mA
